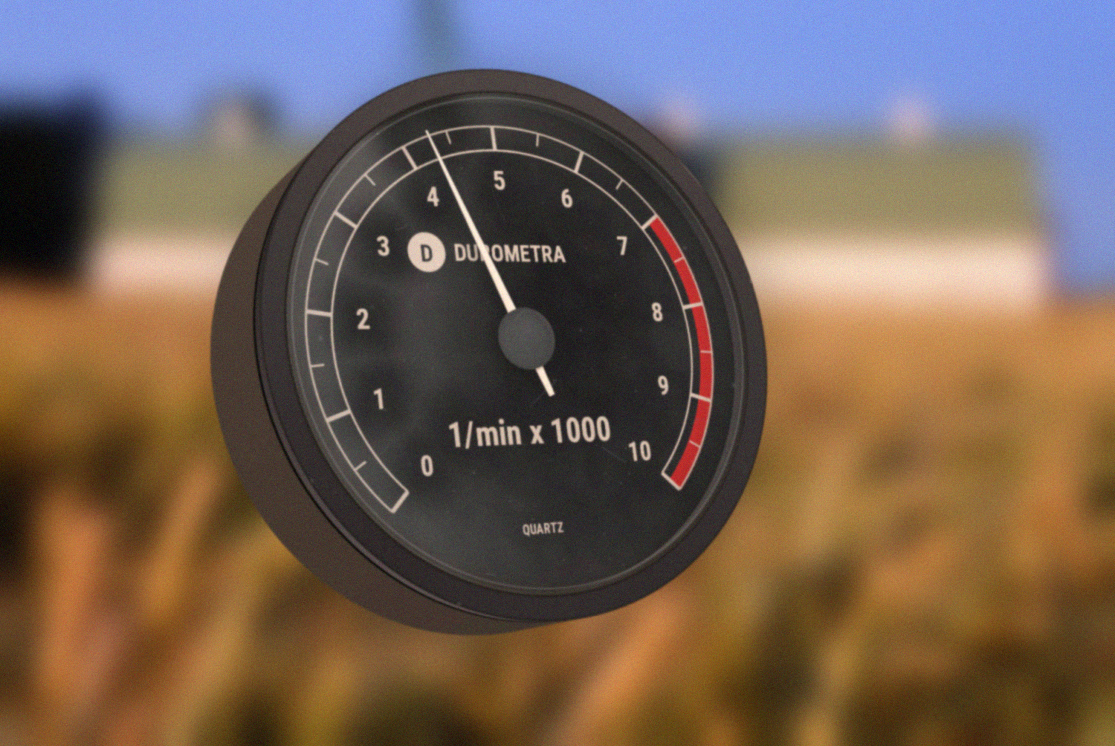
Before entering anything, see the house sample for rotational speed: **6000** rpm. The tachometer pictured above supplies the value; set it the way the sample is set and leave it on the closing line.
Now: **4250** rpm
